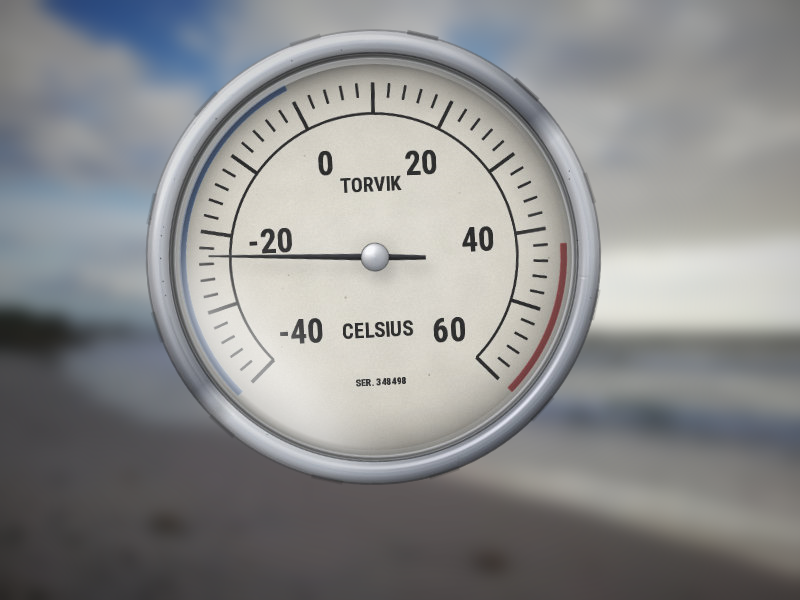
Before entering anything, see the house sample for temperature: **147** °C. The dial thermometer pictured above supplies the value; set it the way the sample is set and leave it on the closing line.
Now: **-23** °C
